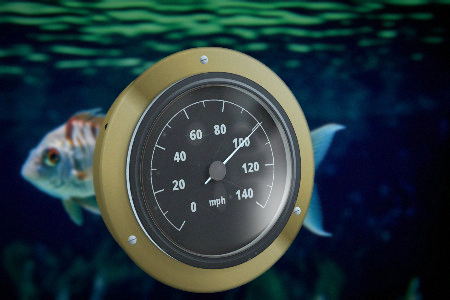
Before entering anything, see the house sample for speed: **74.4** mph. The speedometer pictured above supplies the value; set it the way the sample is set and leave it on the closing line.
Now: **100** mph
